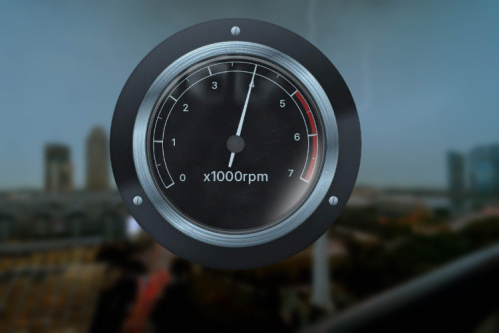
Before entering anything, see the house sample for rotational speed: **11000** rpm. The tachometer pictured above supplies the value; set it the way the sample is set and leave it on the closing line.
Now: **4000** rpm
